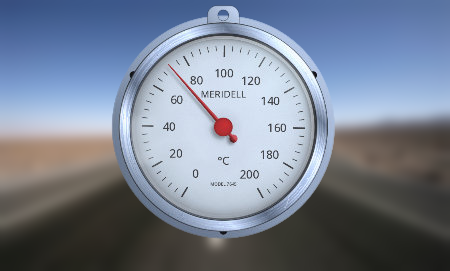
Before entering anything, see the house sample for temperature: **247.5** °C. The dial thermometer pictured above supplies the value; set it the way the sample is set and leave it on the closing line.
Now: **72** °C
